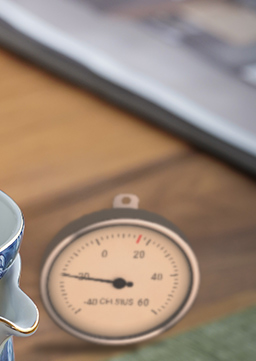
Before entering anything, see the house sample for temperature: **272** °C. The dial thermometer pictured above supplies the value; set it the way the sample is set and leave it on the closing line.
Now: **-20** °C
